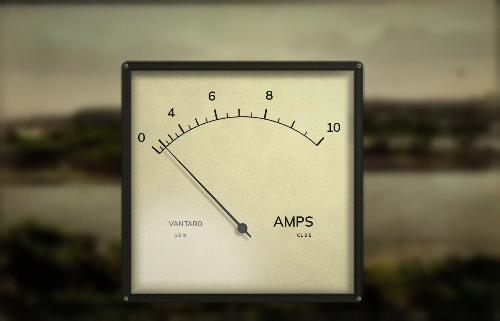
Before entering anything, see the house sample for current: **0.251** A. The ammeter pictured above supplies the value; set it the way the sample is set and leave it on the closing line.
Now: **2** A
